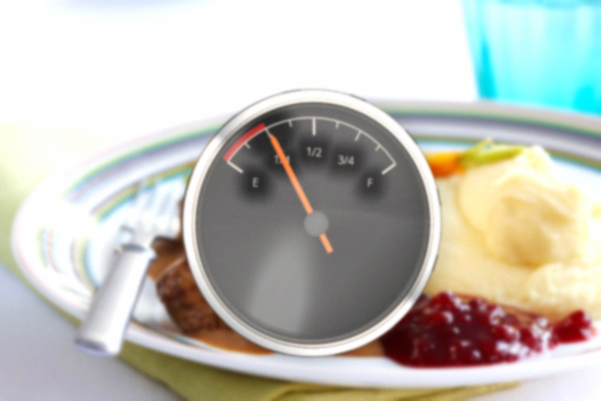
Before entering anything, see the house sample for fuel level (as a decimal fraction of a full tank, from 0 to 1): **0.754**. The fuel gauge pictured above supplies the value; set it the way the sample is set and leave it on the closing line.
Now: **0.25**
